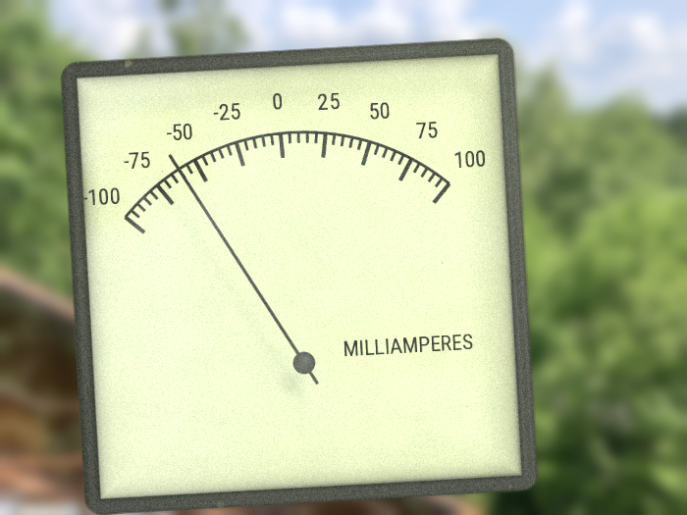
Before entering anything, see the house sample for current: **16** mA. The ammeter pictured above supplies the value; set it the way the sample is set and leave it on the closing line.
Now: **-60** mA
